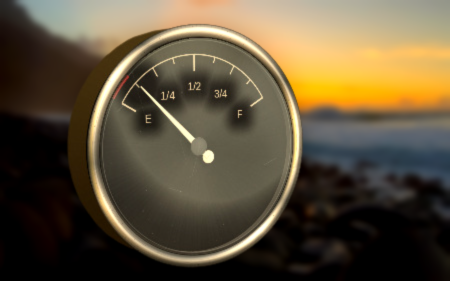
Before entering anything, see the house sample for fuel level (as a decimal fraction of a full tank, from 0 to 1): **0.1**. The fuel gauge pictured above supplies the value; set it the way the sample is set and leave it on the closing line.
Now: **0.125**
